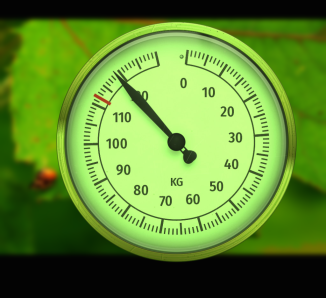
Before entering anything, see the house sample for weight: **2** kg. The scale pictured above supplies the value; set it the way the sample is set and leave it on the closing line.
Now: **119** kg
